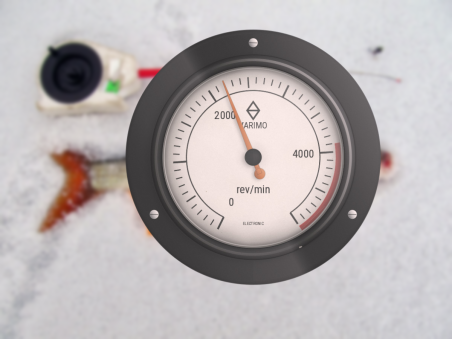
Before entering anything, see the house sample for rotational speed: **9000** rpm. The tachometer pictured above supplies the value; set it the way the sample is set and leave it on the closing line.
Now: **2200** rpm
